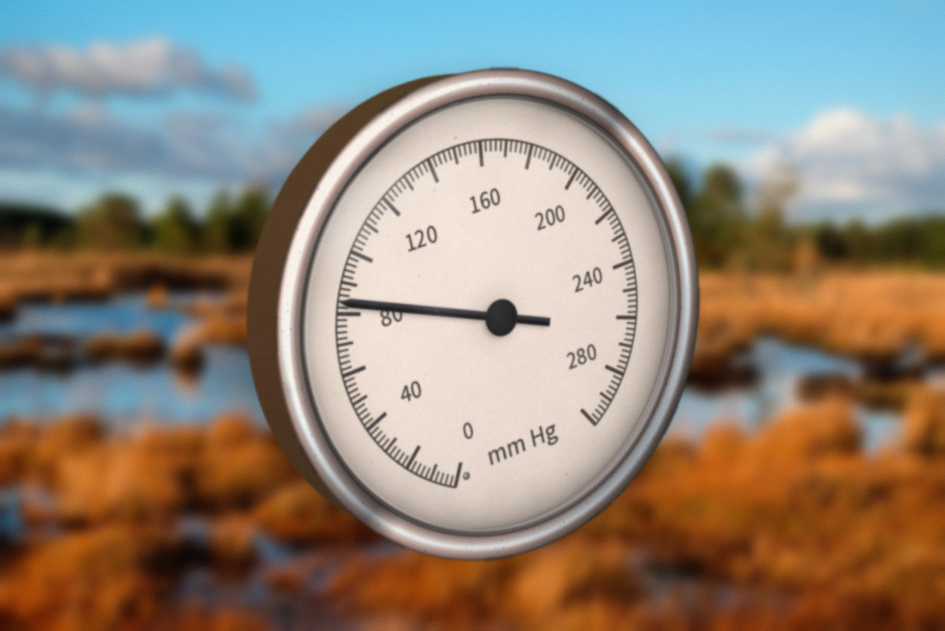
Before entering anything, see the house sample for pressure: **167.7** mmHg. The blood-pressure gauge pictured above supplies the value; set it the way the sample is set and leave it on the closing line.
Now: **84** mmHg
